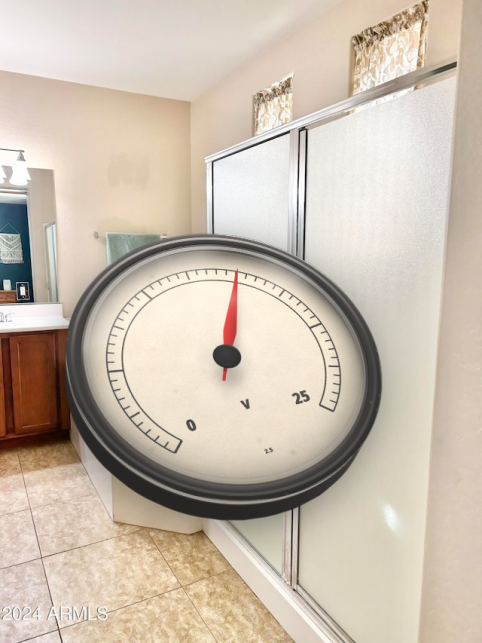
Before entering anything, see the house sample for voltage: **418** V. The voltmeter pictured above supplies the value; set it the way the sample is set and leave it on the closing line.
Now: **15** V
